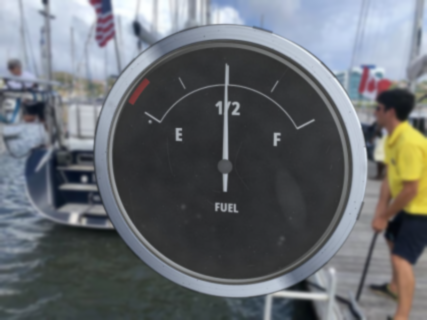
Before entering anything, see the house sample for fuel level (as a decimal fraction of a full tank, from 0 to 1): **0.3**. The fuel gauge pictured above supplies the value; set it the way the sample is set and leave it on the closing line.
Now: **0.5**
